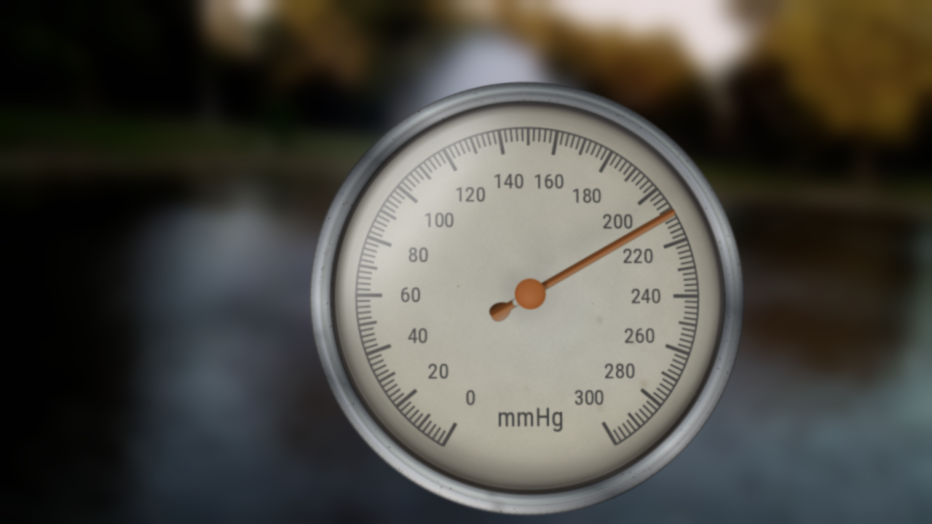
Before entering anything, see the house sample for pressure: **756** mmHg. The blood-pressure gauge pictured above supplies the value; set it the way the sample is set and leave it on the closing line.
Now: **210** mmHg
